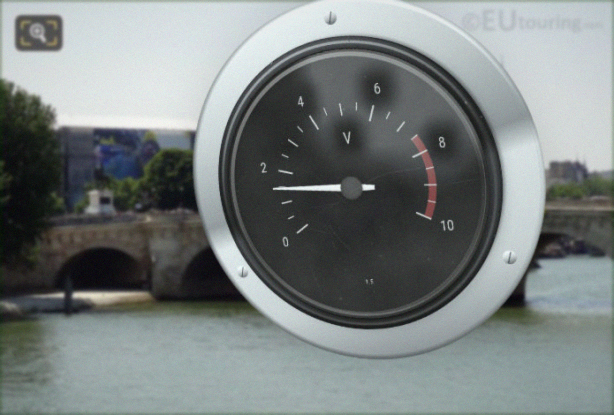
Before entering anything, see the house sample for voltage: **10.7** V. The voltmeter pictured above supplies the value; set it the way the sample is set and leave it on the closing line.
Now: **1.5** V
